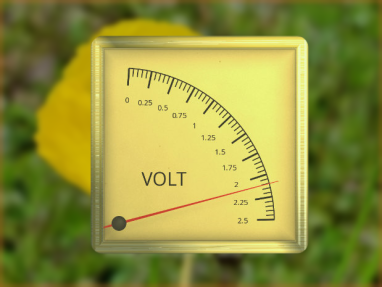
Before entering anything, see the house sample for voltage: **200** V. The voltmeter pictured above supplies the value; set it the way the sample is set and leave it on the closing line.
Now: **2.1** V
